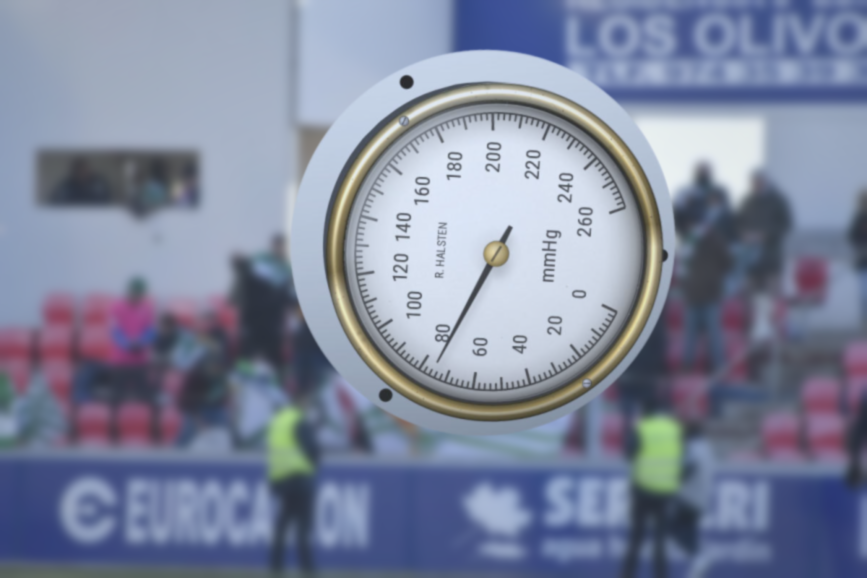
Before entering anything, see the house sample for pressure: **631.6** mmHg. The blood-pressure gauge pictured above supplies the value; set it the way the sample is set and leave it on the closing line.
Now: **76** mmHg
